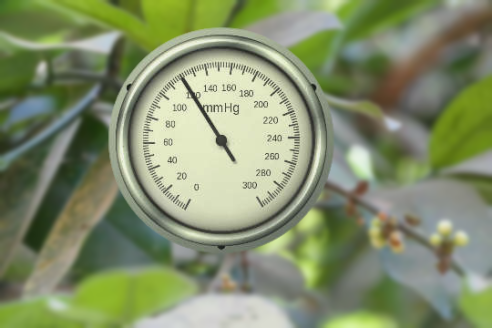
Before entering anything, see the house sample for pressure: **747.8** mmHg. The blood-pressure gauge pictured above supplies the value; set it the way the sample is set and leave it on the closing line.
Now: **120** mmHg
